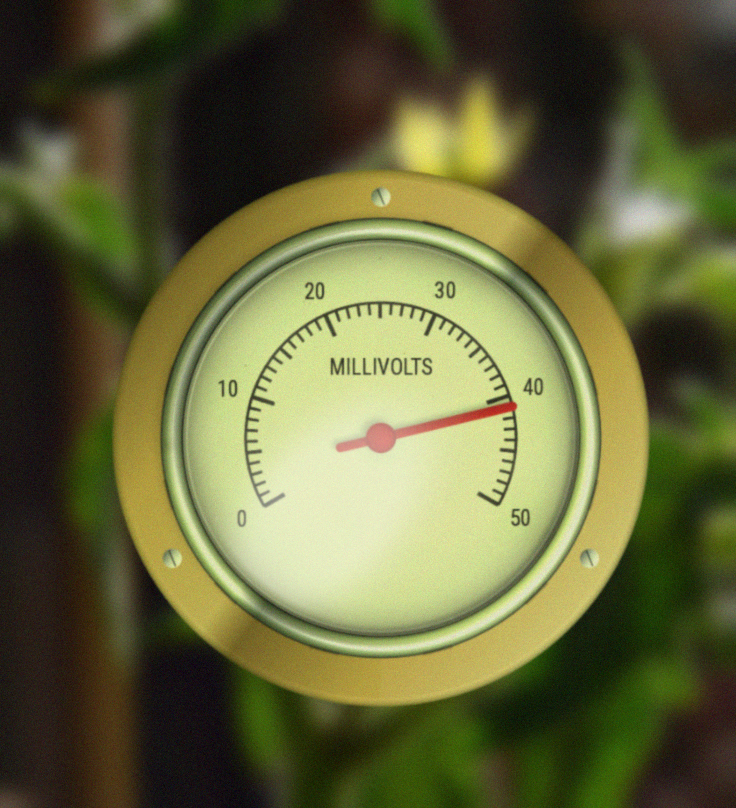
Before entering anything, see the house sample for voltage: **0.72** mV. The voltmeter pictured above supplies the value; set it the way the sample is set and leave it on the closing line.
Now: **41** mV
